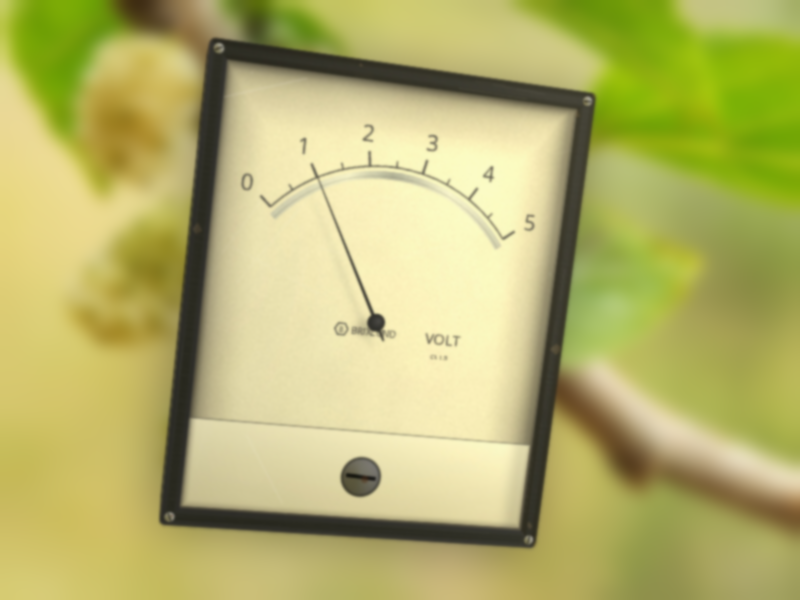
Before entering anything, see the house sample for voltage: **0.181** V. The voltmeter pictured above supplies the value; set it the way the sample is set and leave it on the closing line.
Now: **1** V
